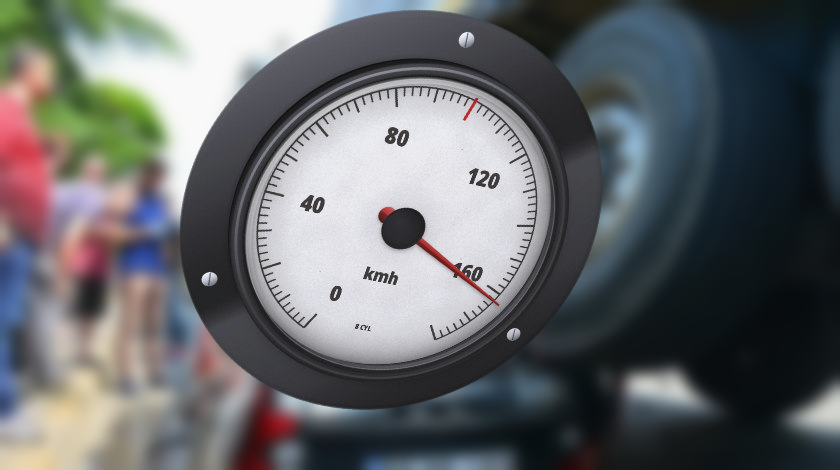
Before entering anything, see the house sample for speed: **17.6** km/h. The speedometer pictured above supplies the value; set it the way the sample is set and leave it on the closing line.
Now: **162** km/h
